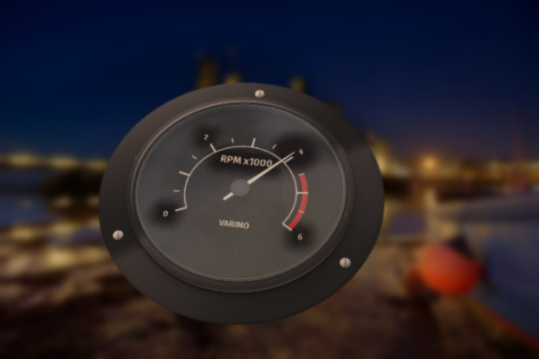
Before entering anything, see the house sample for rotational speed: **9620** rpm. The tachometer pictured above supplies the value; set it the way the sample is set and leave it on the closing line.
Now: **4000** rpm
